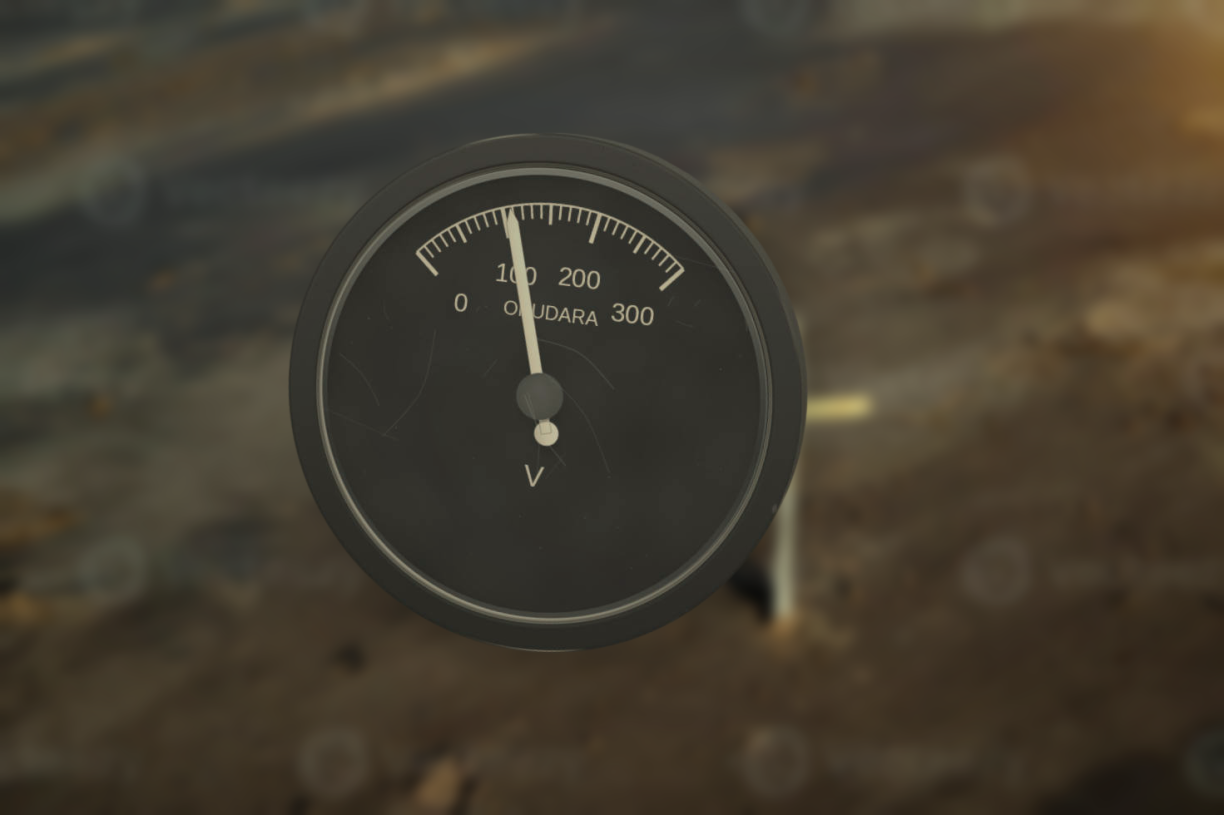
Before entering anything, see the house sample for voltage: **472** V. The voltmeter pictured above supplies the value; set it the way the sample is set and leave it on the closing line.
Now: **110** V
